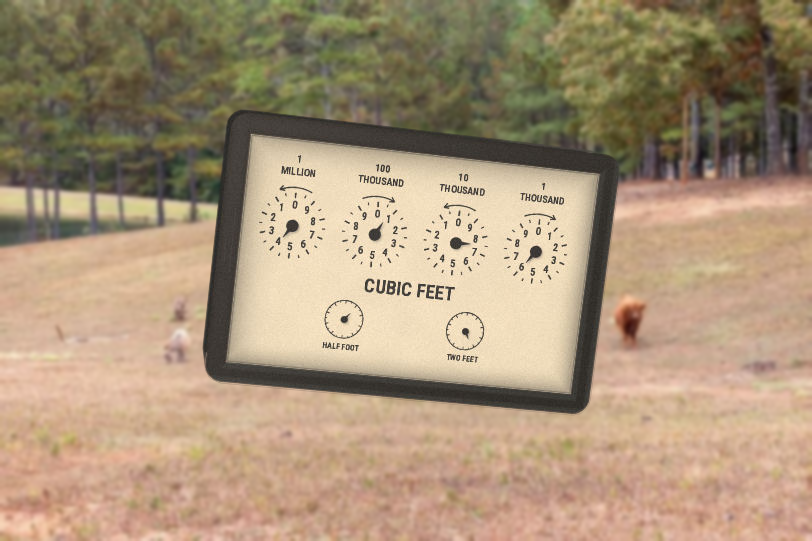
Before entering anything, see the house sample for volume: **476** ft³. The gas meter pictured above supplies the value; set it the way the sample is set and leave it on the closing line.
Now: **407600** ft³
